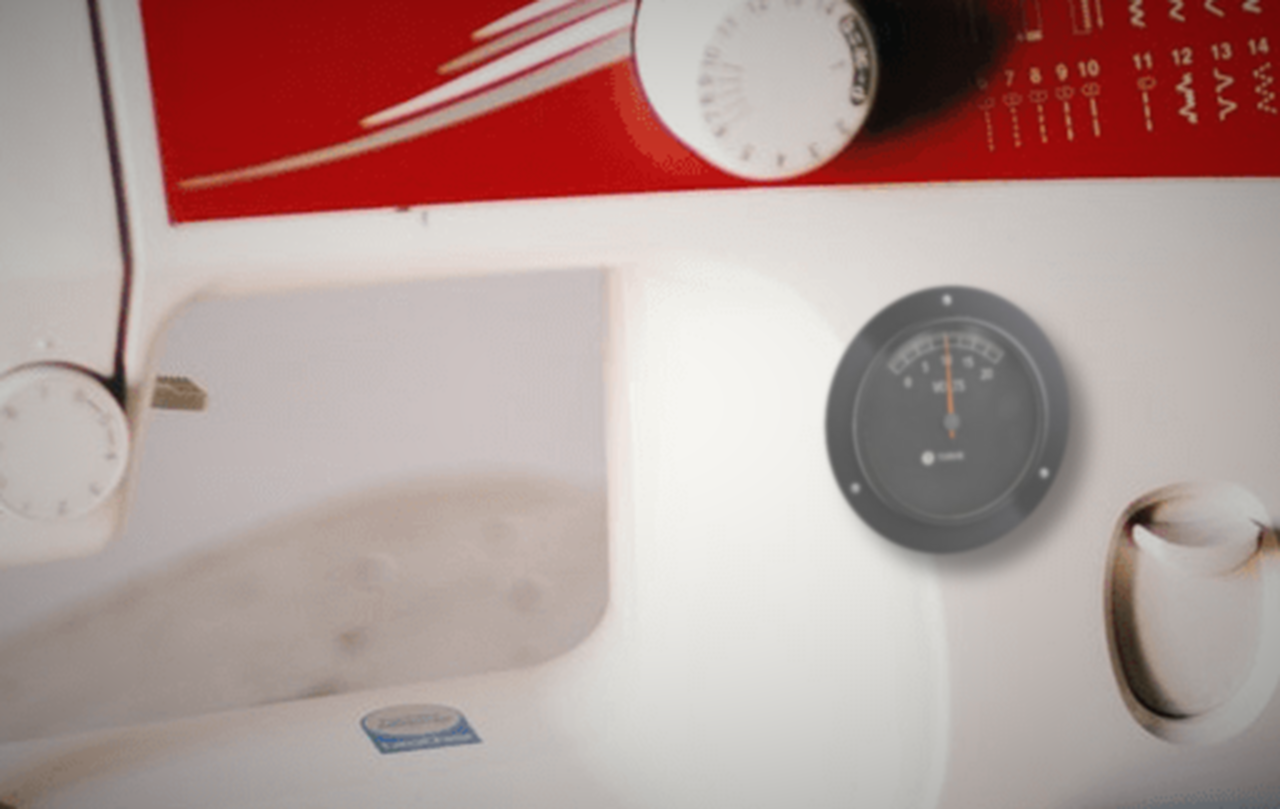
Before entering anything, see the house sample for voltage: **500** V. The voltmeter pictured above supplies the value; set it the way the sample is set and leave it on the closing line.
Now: **10** V
